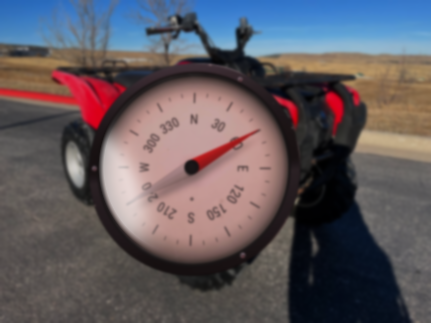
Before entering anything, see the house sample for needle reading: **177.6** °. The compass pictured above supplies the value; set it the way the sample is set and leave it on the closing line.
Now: **60** °
